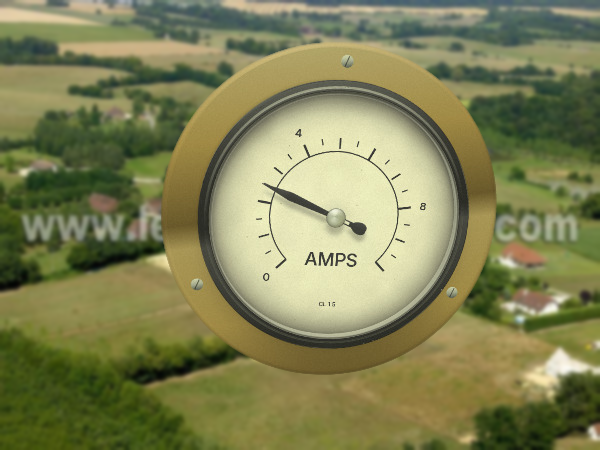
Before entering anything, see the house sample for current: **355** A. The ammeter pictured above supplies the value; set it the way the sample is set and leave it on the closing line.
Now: **2.5** A
